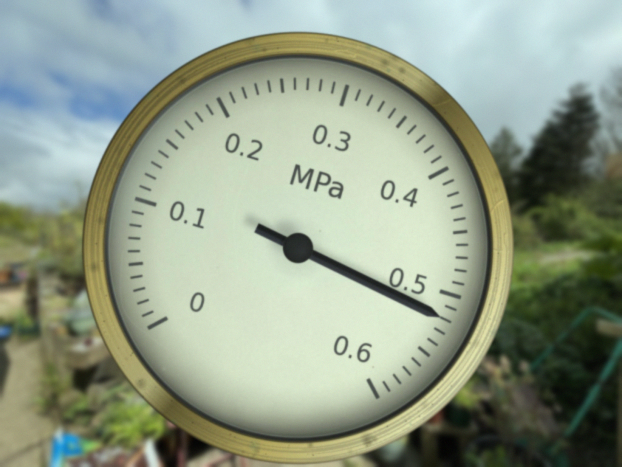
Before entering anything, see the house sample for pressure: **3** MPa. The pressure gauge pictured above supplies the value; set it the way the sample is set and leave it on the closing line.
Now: **0.52** MPa
